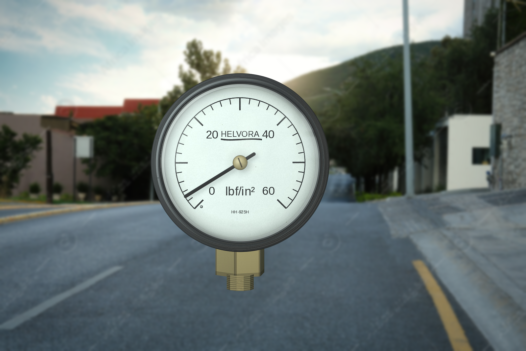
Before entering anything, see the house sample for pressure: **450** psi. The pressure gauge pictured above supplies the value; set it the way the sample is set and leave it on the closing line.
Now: **3** psi
